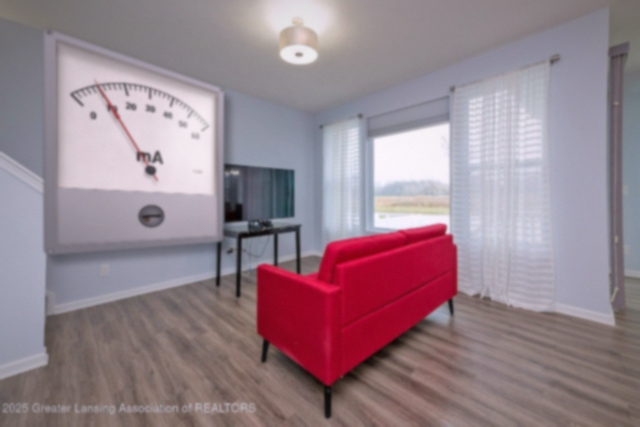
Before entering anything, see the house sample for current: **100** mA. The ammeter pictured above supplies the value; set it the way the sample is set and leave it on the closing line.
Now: **10** mA
